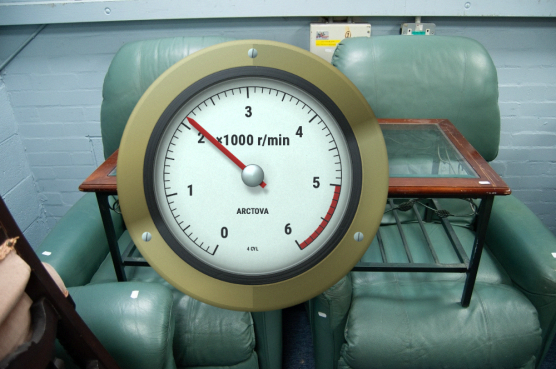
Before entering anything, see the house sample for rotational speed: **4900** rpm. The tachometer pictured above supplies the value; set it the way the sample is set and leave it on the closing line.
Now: **2100** rpm
